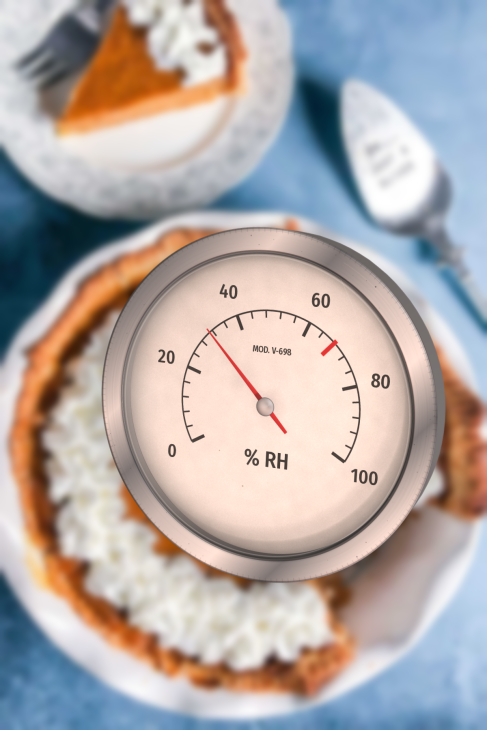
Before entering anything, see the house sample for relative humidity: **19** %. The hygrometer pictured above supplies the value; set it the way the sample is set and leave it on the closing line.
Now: **32** %
